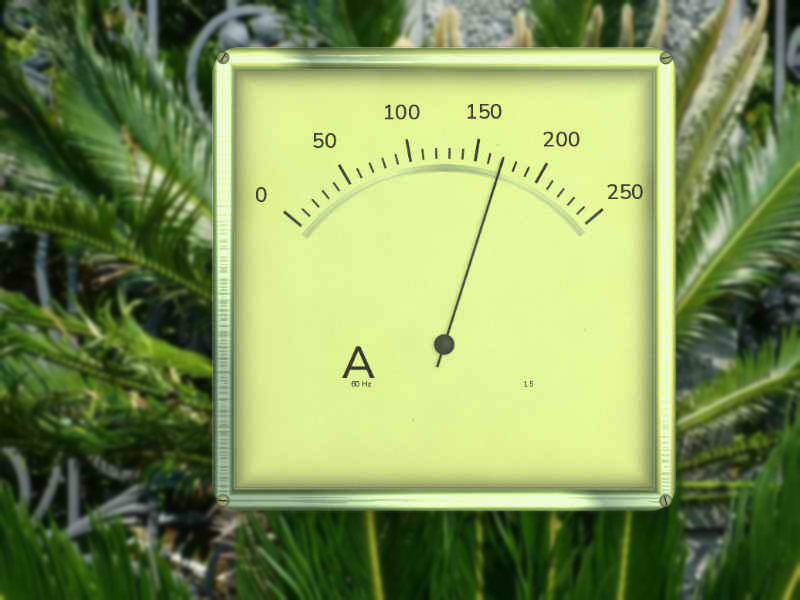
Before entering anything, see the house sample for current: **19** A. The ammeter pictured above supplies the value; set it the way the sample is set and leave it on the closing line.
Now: **170** A
